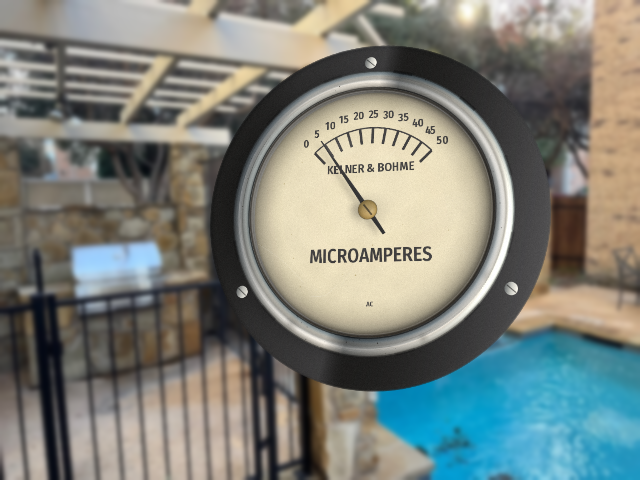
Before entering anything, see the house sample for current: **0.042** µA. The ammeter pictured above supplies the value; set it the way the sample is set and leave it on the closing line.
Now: **5** µA
